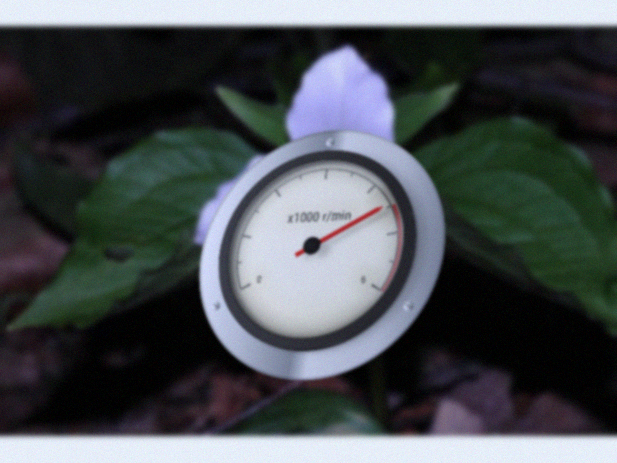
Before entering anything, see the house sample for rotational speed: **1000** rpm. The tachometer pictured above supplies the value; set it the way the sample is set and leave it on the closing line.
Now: **4500** rpm
